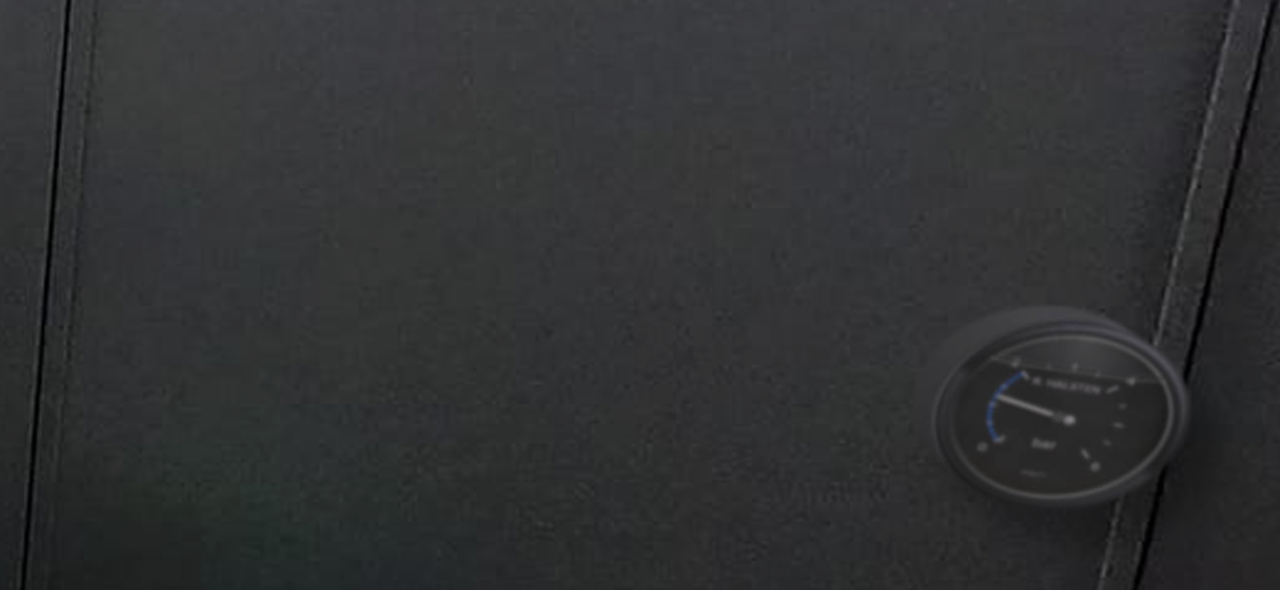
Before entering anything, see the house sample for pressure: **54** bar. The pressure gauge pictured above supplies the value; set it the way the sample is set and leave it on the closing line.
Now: **1.25** bar
